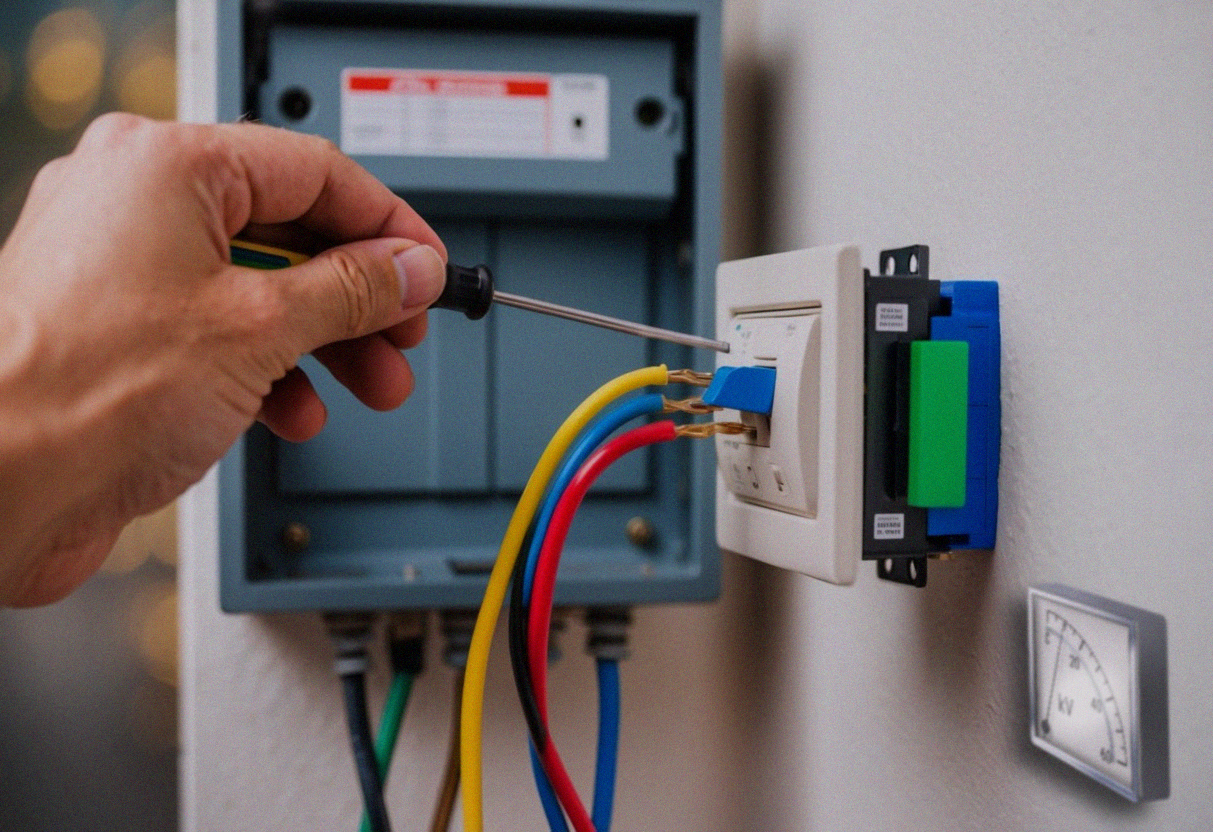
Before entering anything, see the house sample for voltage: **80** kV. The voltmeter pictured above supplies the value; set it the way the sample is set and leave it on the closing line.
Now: **10** kV
